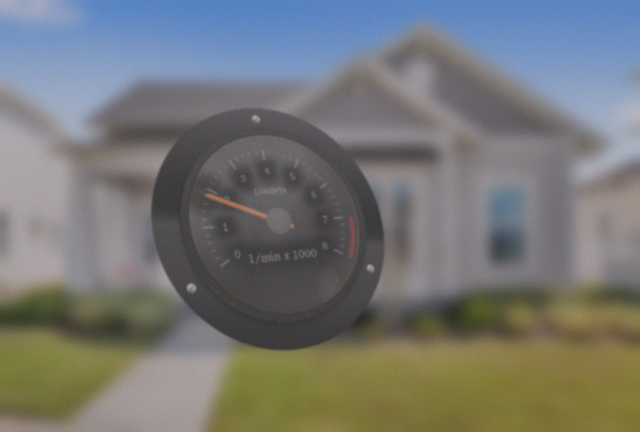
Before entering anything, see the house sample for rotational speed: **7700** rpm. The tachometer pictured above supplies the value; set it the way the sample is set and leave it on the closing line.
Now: **1800** rpm
